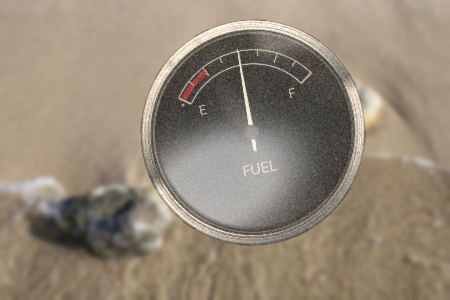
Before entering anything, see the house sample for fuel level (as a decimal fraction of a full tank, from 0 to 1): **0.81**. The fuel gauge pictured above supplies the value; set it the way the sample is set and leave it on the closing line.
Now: **0.5**
